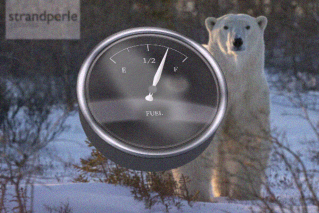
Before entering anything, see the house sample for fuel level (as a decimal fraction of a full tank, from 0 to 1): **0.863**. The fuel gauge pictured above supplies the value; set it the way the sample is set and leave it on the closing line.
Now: **0.75**
